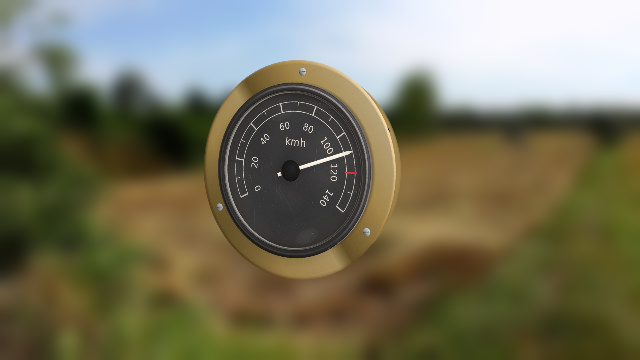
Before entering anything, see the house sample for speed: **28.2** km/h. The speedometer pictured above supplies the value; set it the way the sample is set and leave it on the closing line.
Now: **110** km/h
